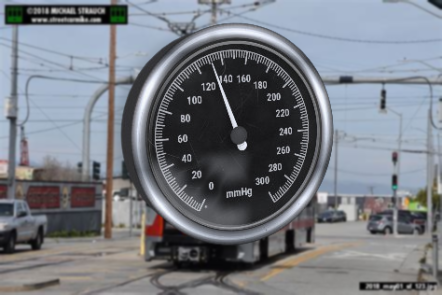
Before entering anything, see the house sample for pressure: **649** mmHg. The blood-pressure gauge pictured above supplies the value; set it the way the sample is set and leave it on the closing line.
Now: **130** mmHg
